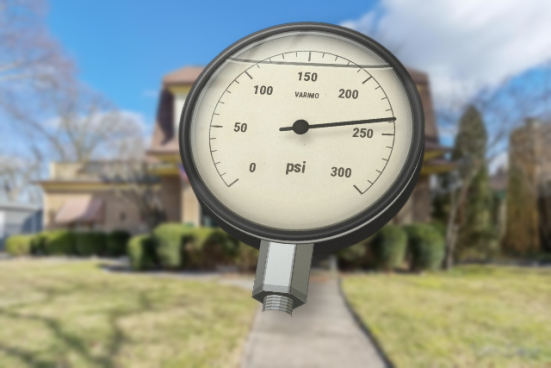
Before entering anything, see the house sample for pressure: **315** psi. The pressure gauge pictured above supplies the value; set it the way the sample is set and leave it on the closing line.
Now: **240** psi
